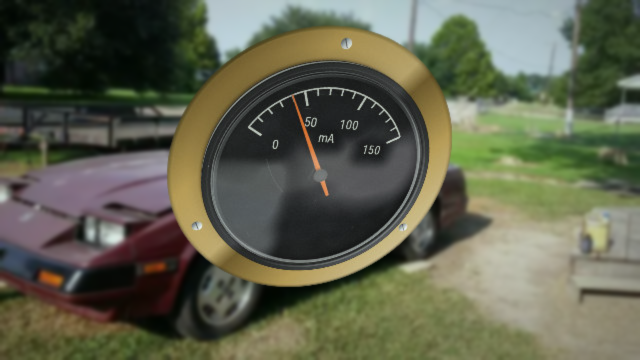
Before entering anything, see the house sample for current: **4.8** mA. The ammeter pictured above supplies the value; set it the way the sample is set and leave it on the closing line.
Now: **40** mA
